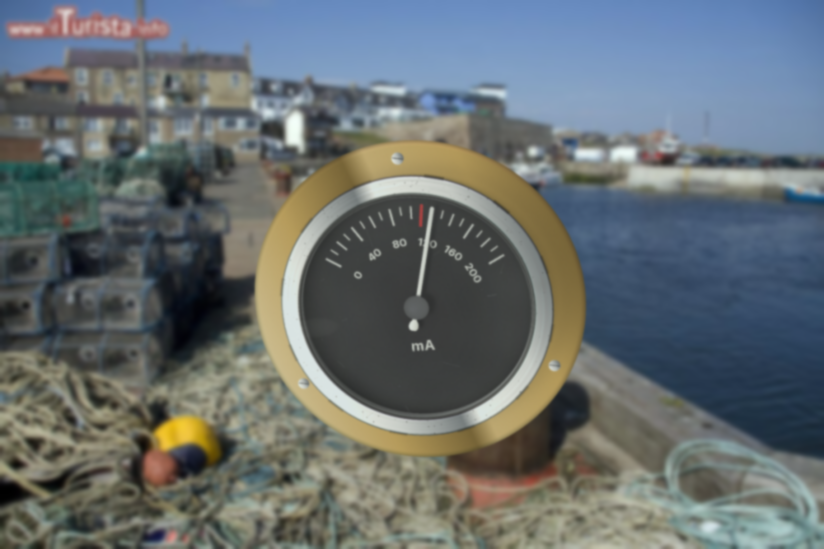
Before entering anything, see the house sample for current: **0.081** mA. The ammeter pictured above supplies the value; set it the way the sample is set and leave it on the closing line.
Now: **120** mA
